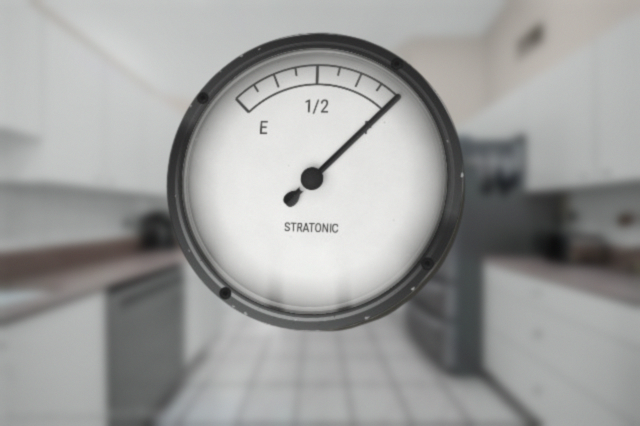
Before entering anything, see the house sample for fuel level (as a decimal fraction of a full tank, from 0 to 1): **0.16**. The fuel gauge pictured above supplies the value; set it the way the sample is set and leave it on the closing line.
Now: **1**
